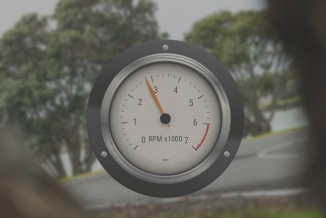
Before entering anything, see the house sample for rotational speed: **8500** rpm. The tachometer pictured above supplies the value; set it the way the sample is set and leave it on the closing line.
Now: **2800** rpm
